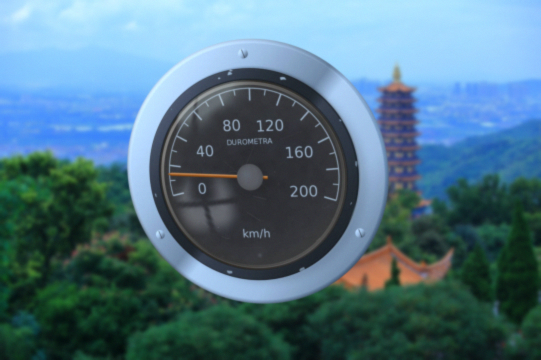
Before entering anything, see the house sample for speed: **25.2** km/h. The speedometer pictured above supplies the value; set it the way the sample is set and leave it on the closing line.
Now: **15** km/h
